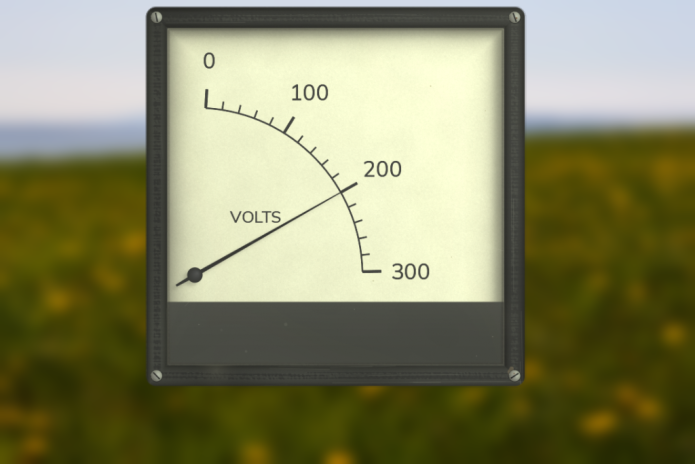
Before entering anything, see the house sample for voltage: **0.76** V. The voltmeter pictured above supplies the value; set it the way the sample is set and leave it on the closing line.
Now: **200** V
